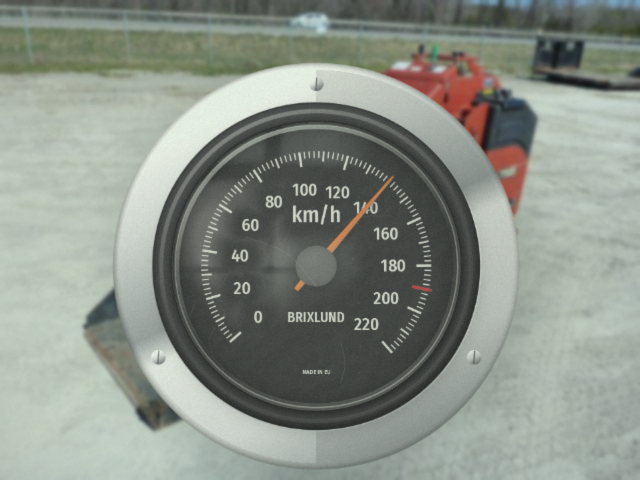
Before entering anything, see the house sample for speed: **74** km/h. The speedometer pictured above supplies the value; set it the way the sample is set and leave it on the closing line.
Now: **140** km/h
